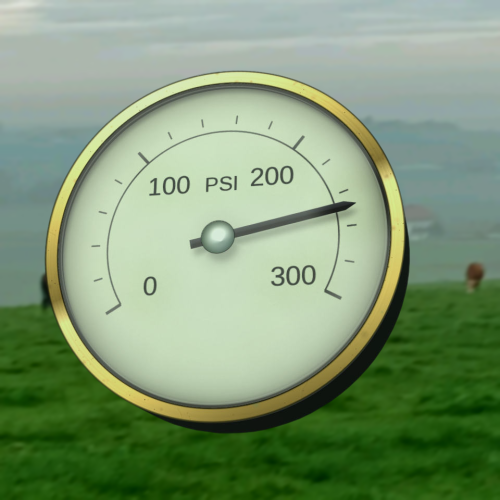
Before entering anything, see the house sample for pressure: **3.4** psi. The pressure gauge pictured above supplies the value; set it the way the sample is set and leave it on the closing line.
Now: **250** psi
